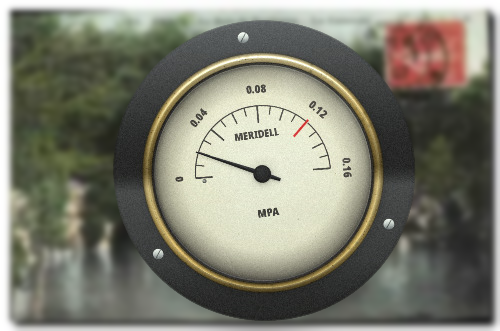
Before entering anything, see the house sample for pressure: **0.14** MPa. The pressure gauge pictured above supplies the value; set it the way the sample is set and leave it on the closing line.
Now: **0.02** MPa
